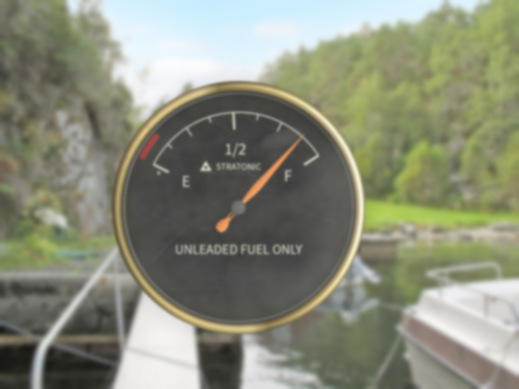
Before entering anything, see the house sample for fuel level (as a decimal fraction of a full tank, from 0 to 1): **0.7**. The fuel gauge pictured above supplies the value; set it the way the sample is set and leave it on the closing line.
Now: **0.875**
